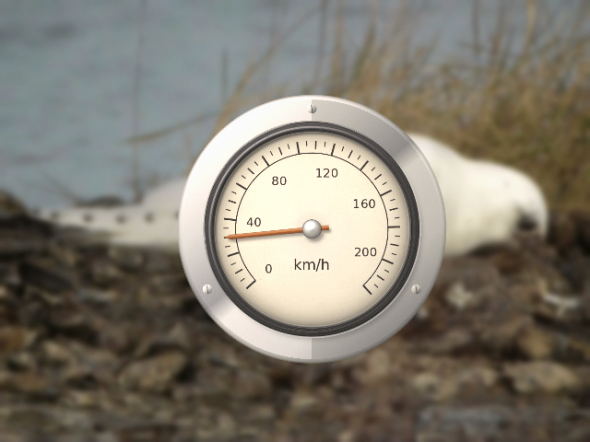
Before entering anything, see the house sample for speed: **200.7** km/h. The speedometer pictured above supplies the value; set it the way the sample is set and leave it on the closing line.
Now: **30** km/h
